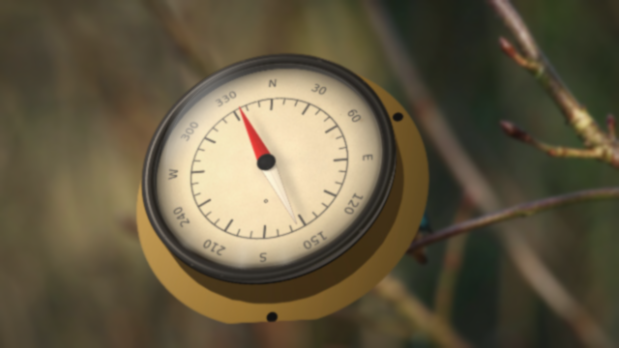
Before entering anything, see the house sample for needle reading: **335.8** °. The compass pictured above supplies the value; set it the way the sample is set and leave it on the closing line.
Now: **335** °
